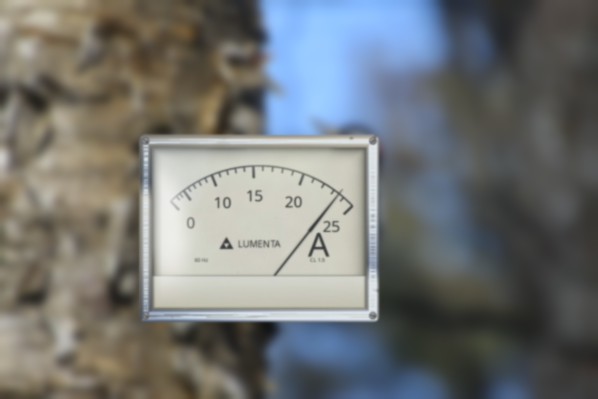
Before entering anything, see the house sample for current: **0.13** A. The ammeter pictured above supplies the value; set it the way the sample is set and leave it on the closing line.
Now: **23.5** A
